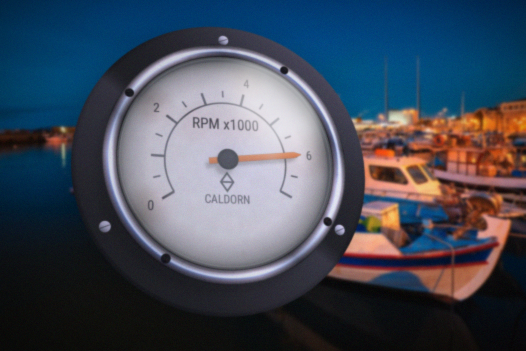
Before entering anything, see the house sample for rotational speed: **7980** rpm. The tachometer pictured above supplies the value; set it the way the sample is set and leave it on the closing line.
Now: **6000** rpm
